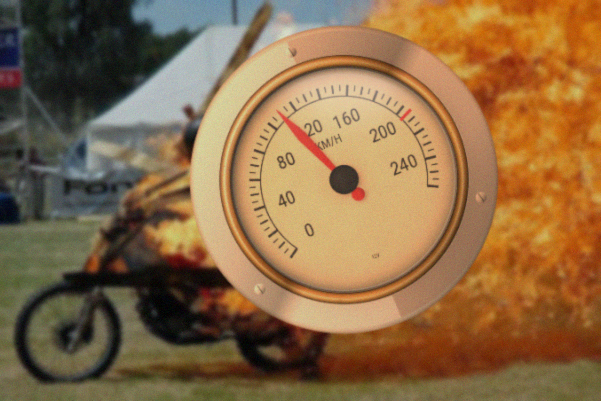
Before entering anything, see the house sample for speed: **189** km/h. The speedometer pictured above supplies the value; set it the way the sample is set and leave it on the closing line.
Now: **110** km/h
